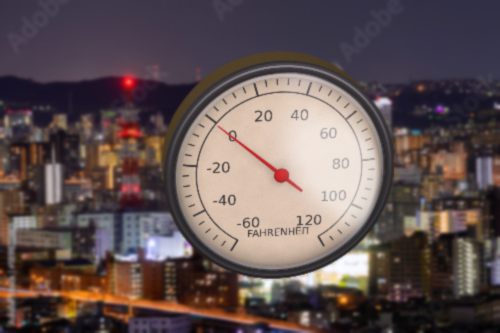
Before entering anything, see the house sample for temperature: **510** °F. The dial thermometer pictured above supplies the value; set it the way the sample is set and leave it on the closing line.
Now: **0** °F
